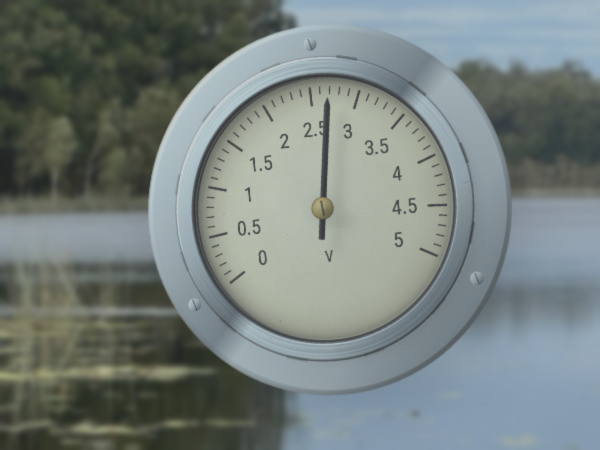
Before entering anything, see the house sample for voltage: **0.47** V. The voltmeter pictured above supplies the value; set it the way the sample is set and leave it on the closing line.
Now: **2.7** V
